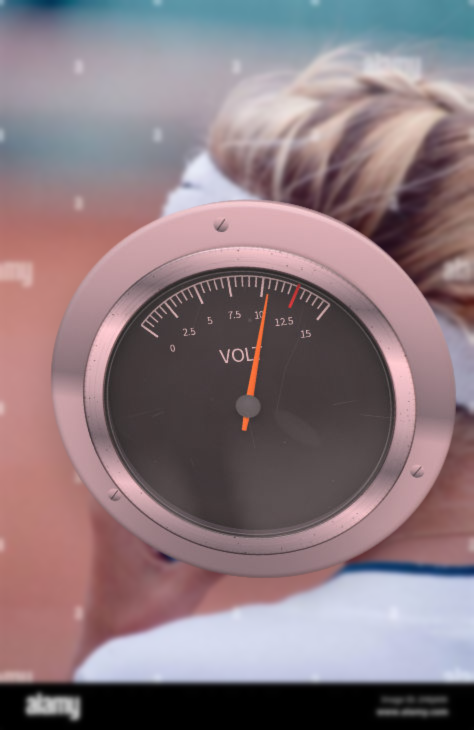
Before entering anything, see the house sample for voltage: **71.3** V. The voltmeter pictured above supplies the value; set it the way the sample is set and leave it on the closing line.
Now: **10.5** V
